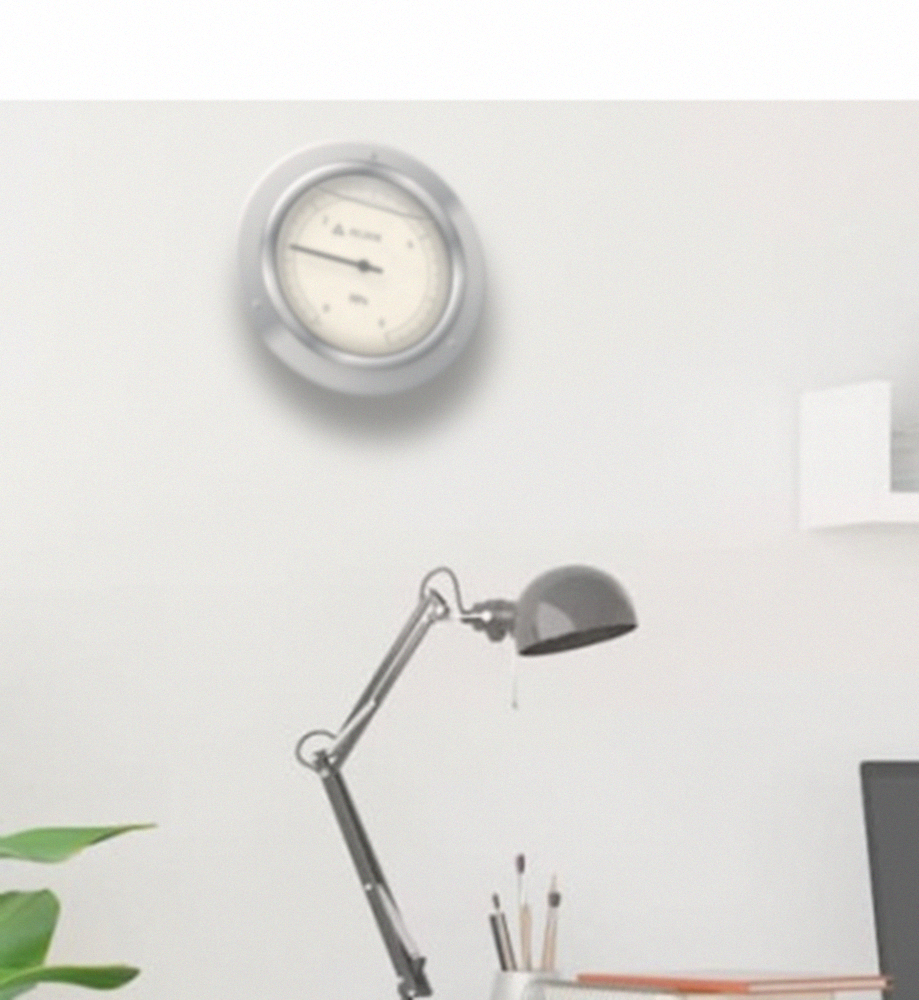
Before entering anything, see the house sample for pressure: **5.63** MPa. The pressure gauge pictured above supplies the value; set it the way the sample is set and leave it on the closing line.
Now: **1.2** MPa
